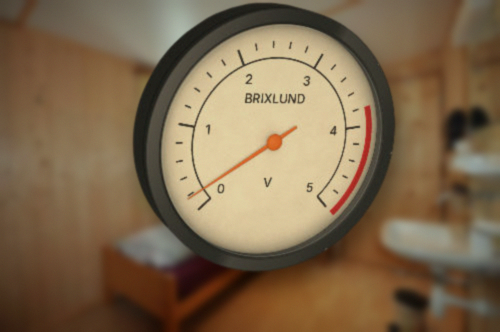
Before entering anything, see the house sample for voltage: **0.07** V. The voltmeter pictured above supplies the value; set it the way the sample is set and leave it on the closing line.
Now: **0.2** V
